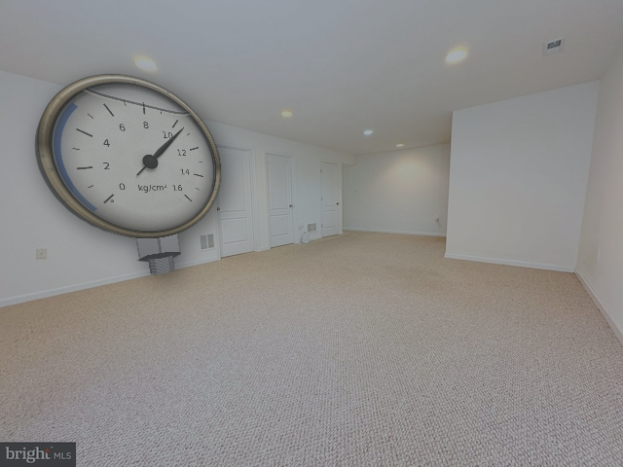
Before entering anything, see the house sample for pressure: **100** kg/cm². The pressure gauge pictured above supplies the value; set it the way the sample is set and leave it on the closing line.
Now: **10.5** kg/cm²
